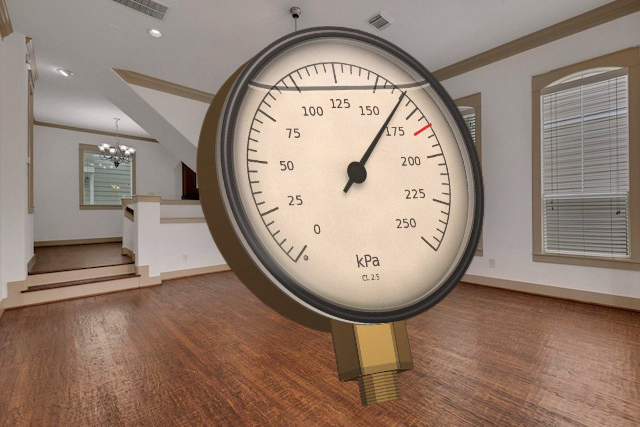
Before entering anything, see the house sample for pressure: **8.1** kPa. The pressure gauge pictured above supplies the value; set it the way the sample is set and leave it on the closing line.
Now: **165** kPa
